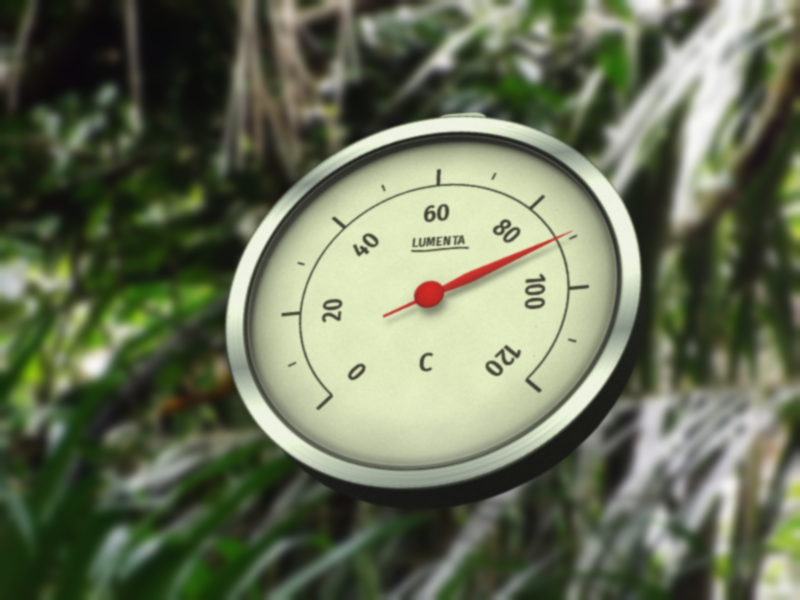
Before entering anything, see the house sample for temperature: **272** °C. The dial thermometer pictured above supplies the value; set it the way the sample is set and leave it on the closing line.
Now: **90** °C
